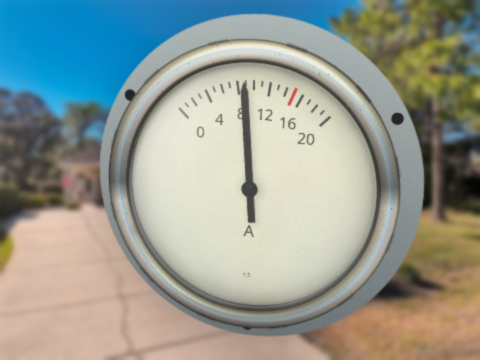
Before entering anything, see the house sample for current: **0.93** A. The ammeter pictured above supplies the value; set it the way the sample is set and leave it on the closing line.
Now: **9** A
